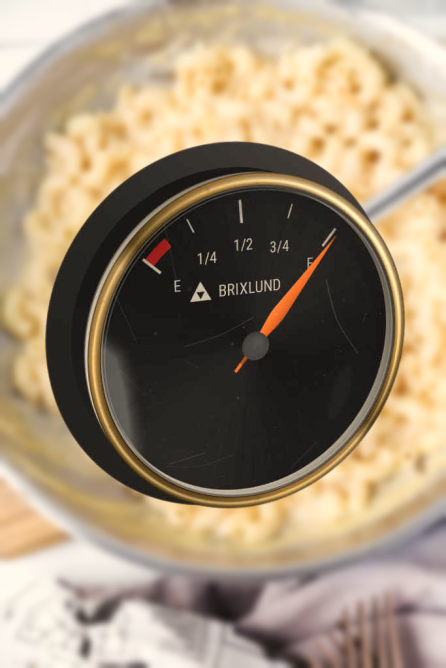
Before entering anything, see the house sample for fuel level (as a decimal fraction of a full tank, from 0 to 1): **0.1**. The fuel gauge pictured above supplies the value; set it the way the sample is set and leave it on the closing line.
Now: **1**
